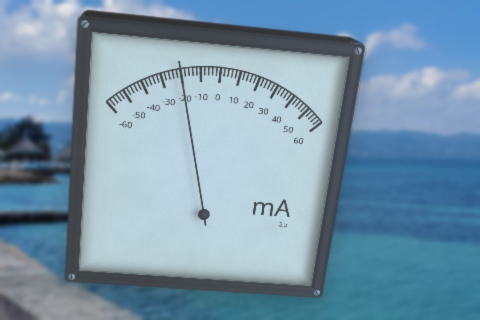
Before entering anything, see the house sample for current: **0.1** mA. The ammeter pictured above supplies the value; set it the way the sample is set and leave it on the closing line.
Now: **-20** mA
